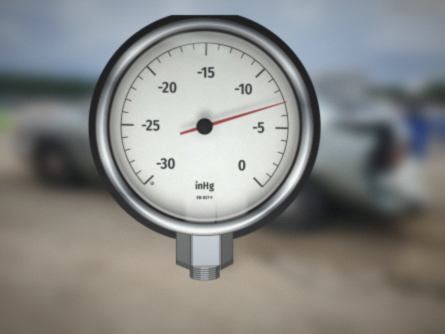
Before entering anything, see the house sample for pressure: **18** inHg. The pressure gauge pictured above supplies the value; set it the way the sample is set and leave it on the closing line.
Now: **-7** inHg
